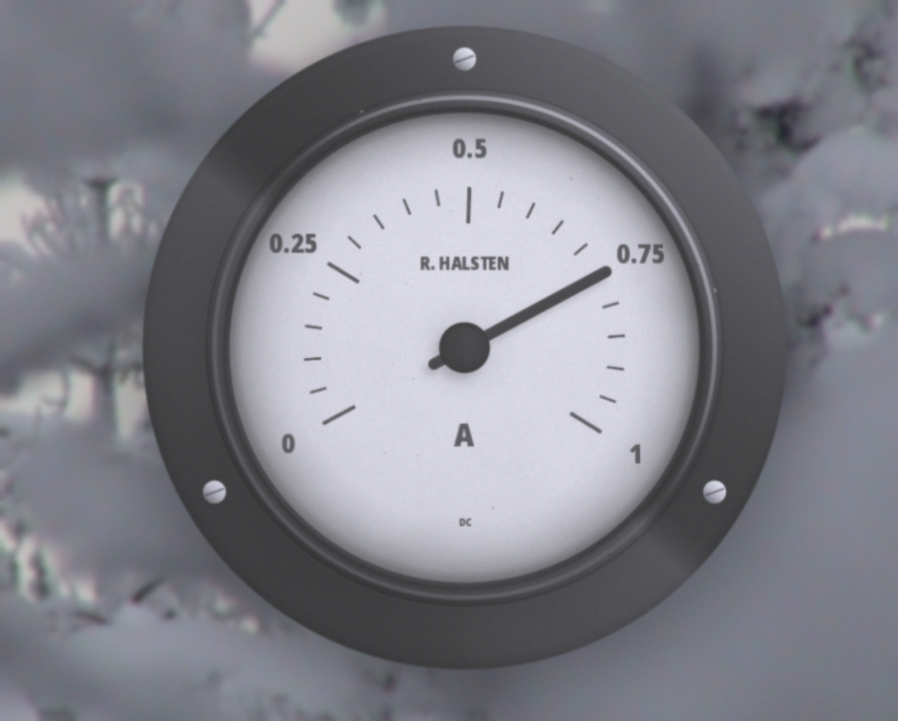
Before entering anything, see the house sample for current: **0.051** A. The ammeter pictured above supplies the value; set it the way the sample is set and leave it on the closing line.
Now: **0.75** A
